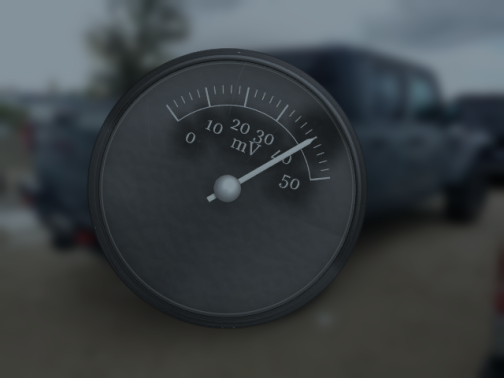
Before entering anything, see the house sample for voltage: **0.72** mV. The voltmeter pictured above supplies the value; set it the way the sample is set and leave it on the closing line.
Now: **40** mV
